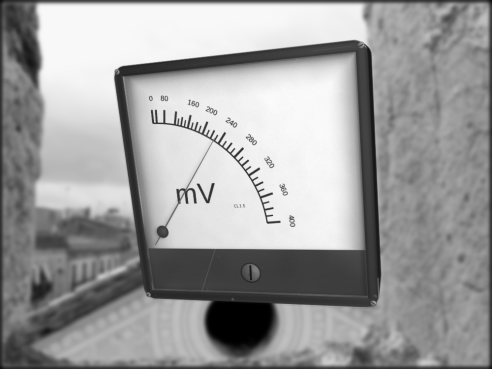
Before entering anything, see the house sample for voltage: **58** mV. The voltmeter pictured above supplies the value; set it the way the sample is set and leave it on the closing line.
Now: **230** mV
